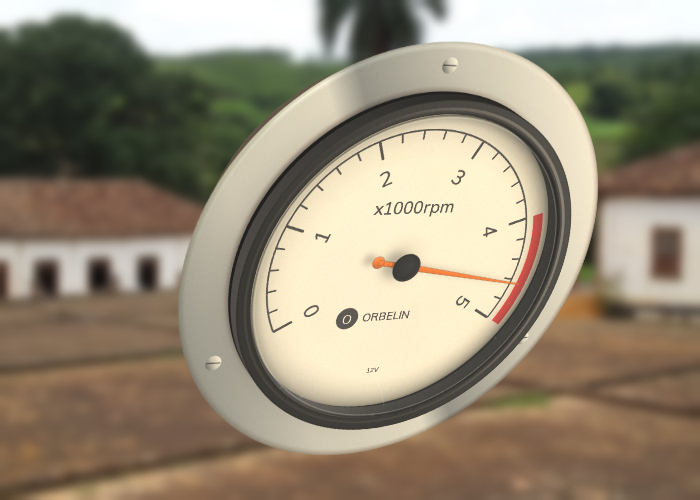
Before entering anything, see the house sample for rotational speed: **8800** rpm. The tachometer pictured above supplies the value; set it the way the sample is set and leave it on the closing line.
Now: **4600** rpm
